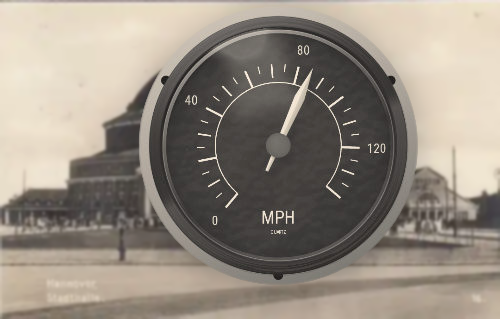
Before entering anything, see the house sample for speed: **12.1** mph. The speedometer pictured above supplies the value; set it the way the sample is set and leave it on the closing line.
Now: **85** mph
